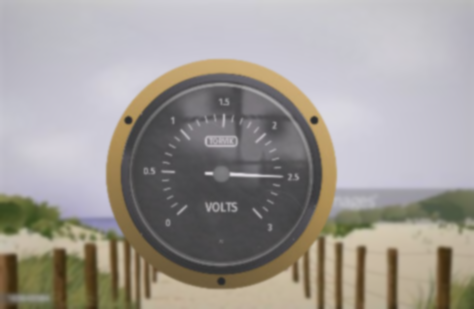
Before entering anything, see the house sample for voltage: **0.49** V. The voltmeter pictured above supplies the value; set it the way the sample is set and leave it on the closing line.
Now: **2.5** V
